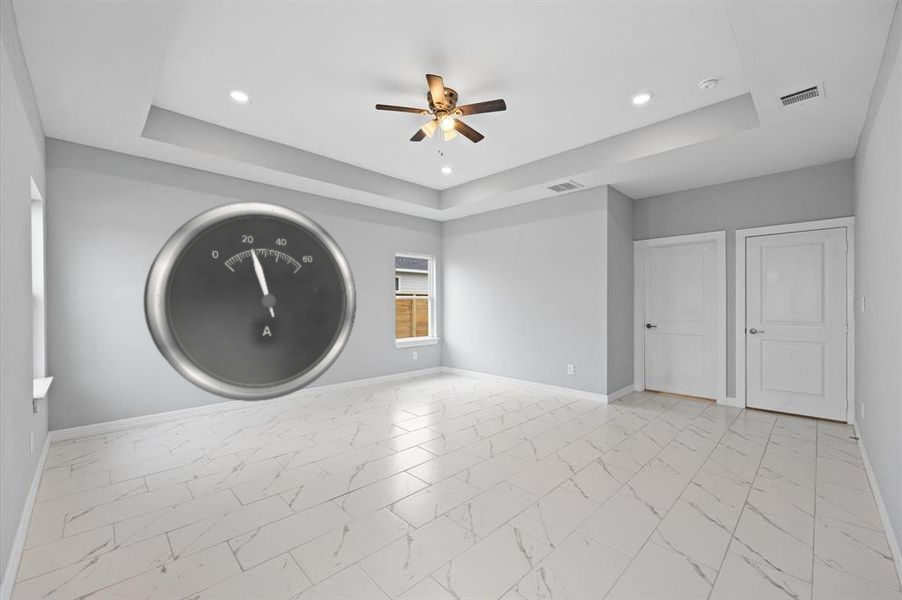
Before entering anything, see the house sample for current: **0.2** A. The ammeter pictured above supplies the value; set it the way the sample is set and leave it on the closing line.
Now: **20** A
